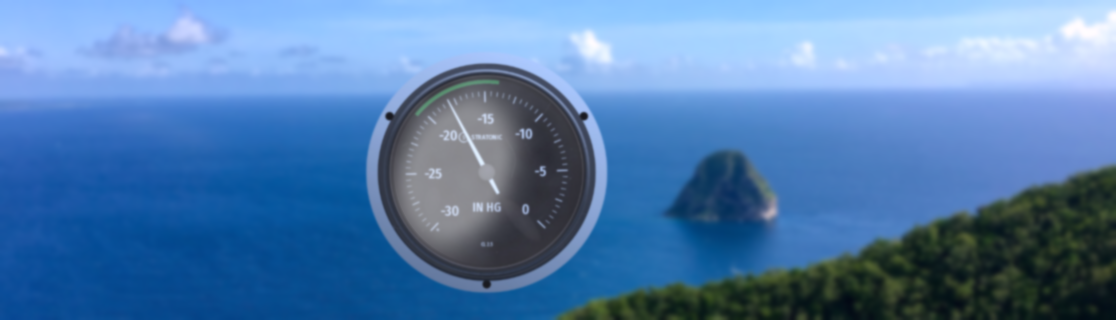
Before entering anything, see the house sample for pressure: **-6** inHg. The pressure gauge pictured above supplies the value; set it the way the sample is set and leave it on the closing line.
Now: **-18** inHg
